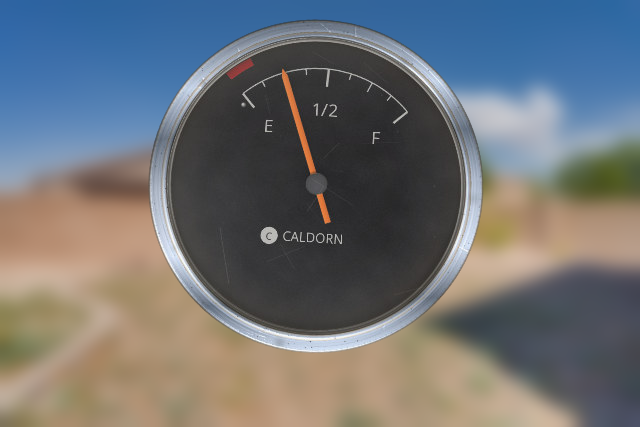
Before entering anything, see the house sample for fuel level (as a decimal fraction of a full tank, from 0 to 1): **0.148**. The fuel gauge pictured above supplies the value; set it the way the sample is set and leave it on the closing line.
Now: **0.25**
